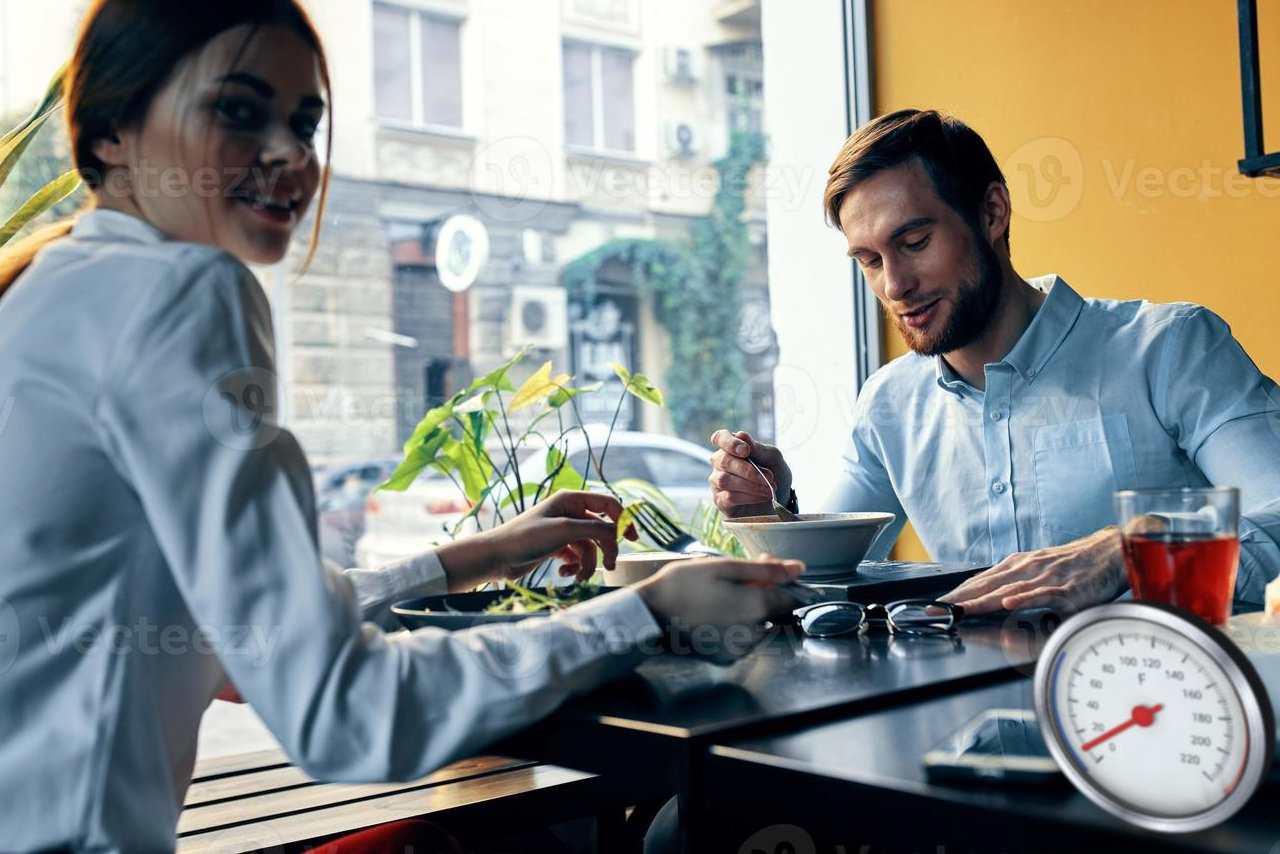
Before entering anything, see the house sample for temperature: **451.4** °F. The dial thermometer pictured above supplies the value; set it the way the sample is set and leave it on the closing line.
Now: **10** °F
